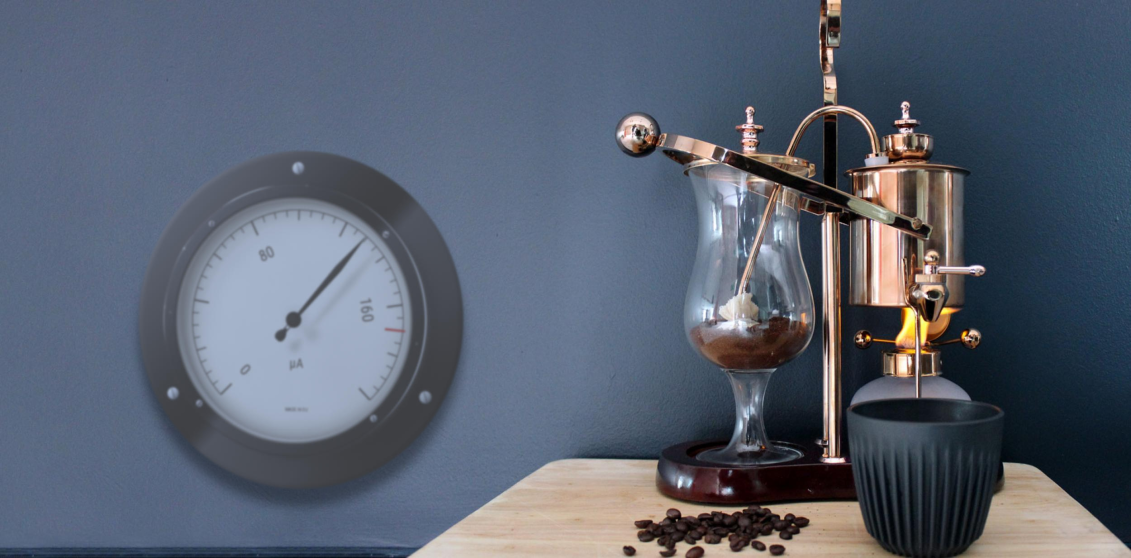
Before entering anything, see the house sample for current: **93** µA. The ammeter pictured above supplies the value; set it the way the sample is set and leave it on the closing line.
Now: **130** µA
